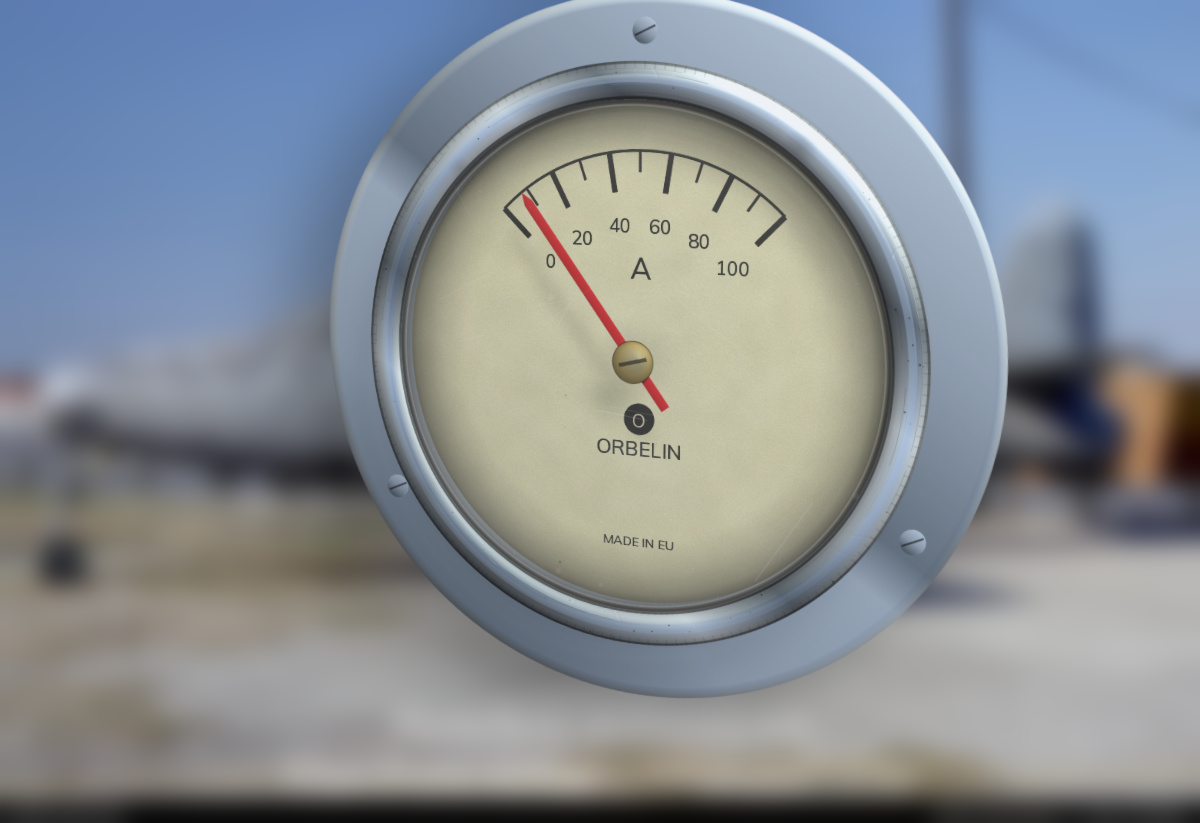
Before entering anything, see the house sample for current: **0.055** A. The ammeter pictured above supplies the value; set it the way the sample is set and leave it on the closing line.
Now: **10** A
